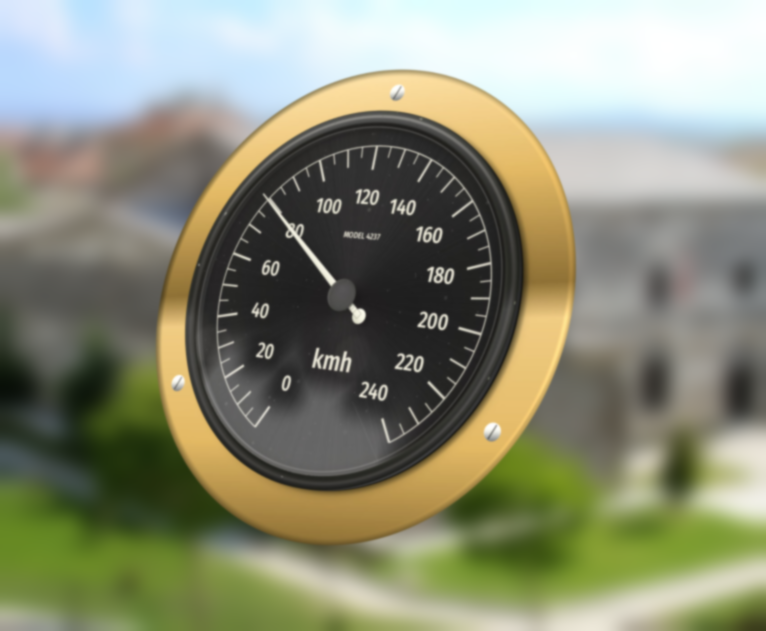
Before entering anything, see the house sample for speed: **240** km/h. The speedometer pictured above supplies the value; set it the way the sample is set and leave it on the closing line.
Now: **80** km/h
